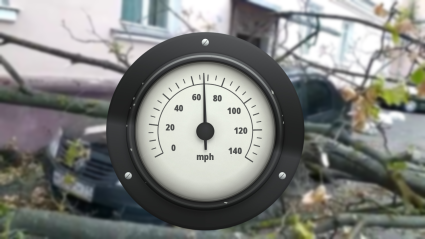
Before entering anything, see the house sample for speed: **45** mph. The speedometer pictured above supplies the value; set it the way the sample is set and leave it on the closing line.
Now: **67.5** mph
